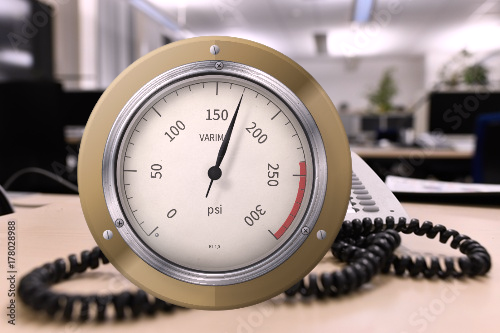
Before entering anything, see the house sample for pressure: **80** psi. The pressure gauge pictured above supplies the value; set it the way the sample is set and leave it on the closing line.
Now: **170** psi
